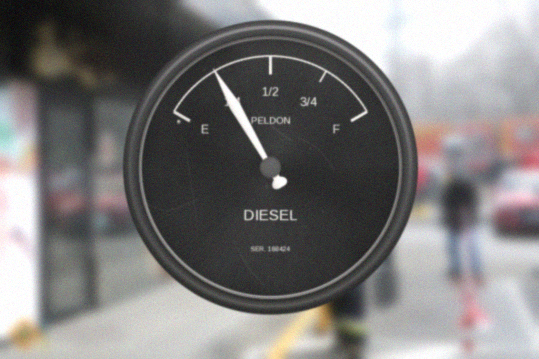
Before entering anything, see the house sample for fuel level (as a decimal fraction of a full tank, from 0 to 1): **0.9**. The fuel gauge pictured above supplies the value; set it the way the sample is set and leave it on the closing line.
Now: **0.25**
